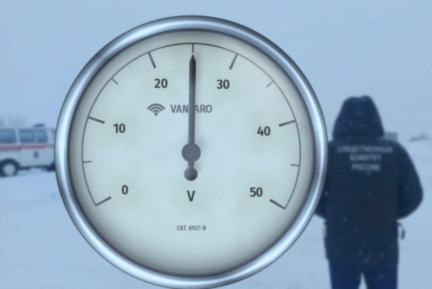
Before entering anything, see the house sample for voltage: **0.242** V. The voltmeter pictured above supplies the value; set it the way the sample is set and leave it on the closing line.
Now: **25** V
